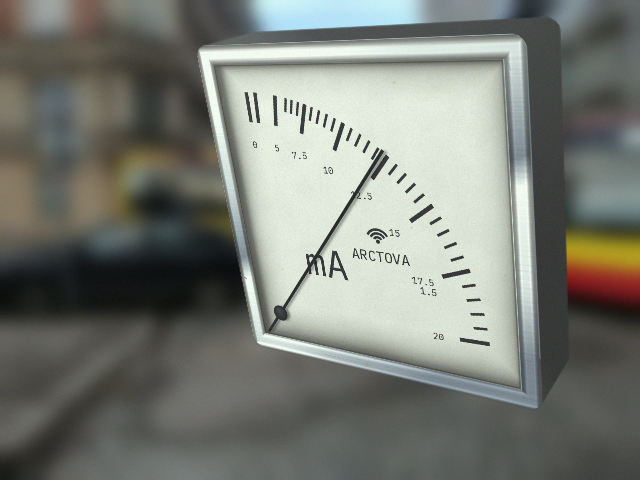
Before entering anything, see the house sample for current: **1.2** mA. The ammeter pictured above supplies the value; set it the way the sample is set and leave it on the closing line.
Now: **12.25** mA
